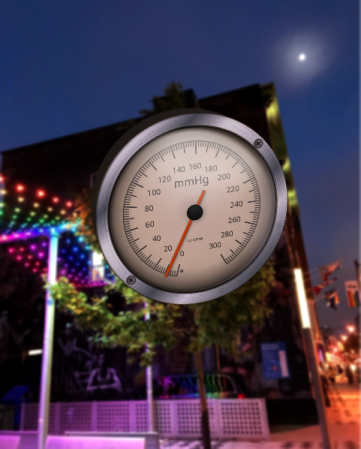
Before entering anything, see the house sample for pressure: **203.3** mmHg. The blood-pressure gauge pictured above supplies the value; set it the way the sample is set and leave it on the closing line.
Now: **10** mmHg
